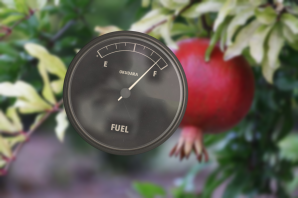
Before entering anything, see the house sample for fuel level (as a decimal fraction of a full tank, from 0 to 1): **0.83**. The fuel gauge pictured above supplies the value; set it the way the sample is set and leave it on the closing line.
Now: **0.875**
